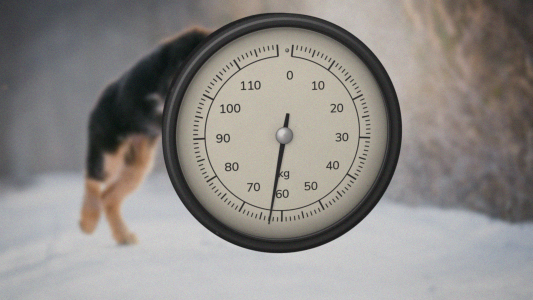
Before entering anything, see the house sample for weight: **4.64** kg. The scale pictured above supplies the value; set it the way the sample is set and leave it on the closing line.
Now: **63** kg
